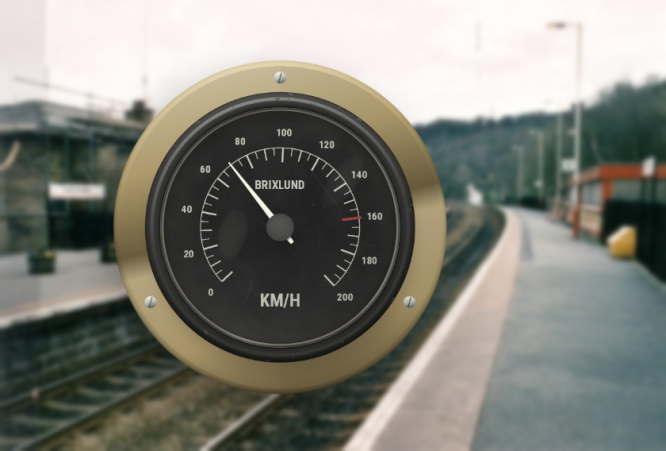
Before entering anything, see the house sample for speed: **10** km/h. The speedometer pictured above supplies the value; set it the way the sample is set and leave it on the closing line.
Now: **70** km/h
